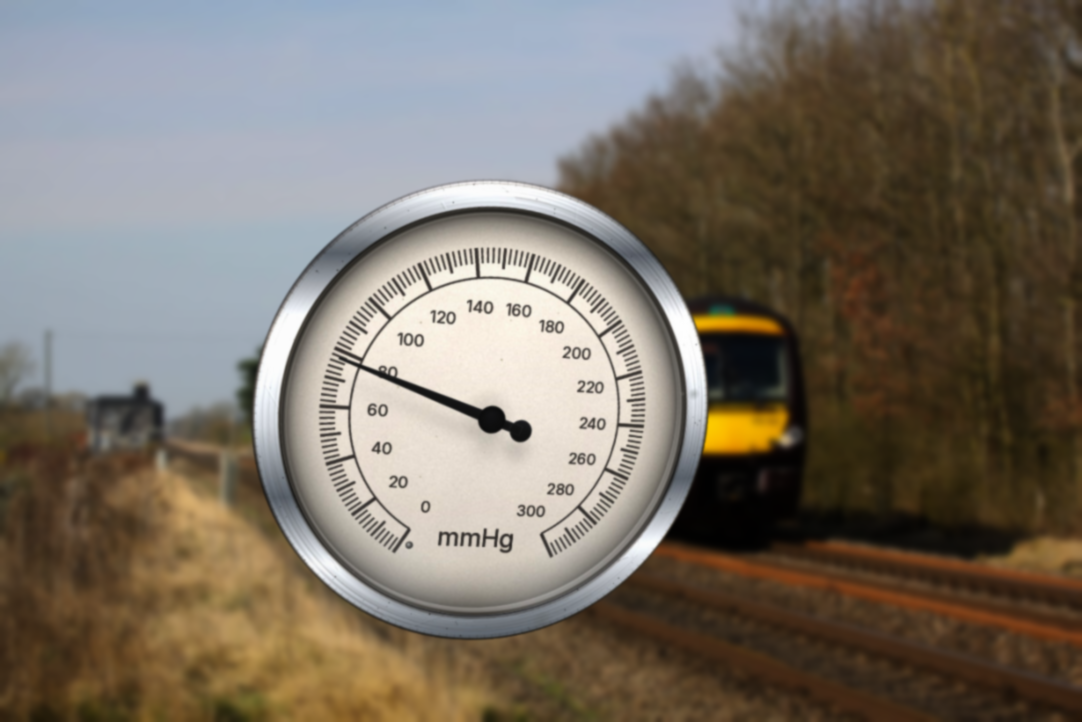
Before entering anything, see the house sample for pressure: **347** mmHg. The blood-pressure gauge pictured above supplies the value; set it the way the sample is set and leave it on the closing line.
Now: **78** mmHg
